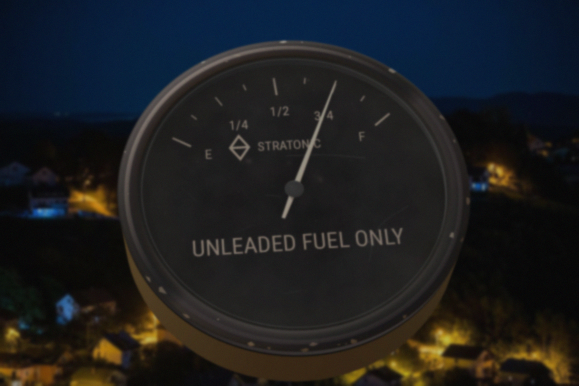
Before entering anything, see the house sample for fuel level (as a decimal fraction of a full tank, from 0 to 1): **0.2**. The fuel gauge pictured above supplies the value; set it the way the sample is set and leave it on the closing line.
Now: **0.75**
